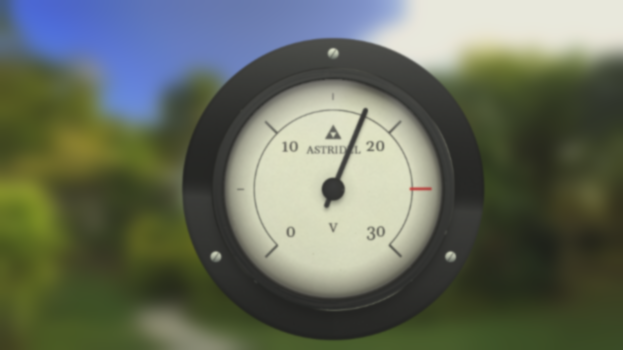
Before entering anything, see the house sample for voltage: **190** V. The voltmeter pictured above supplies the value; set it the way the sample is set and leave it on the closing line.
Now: **17.5** V
